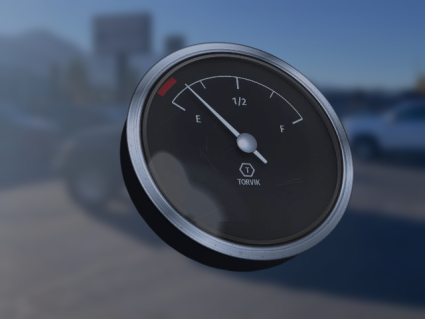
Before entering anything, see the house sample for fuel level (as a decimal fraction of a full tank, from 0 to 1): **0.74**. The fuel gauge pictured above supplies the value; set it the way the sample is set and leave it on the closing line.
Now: **0.125**
